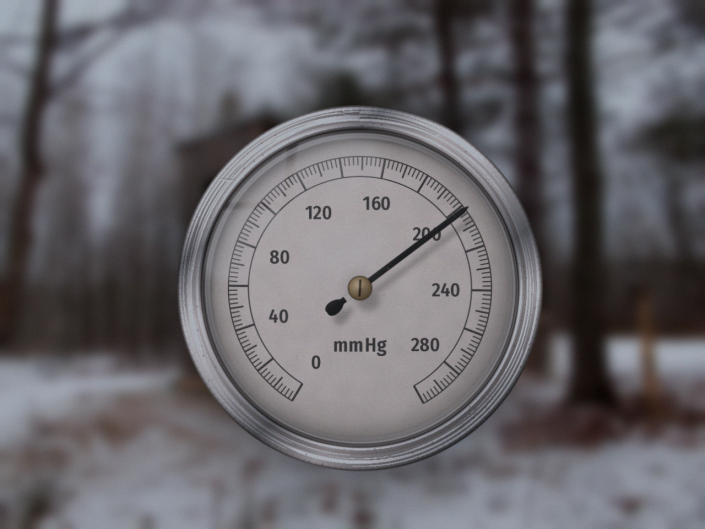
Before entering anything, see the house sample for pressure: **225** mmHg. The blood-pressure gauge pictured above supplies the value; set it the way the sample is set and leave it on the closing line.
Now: **202** mmHg
